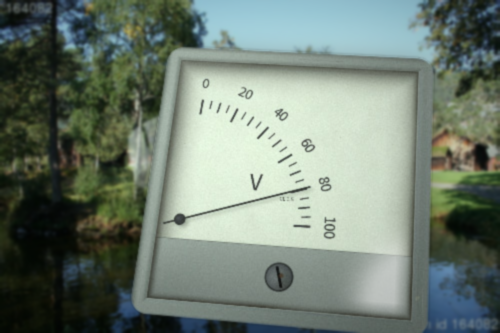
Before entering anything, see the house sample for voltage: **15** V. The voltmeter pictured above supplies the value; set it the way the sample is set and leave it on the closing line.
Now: **80** V
